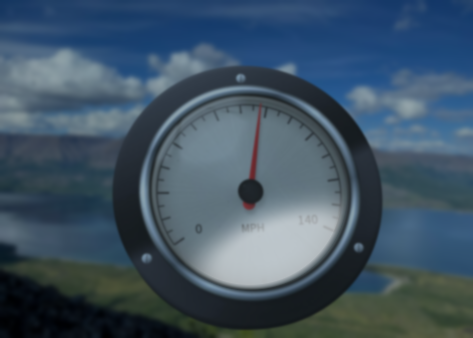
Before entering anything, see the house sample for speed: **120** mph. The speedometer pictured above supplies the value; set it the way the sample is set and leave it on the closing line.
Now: **77.5** mph
